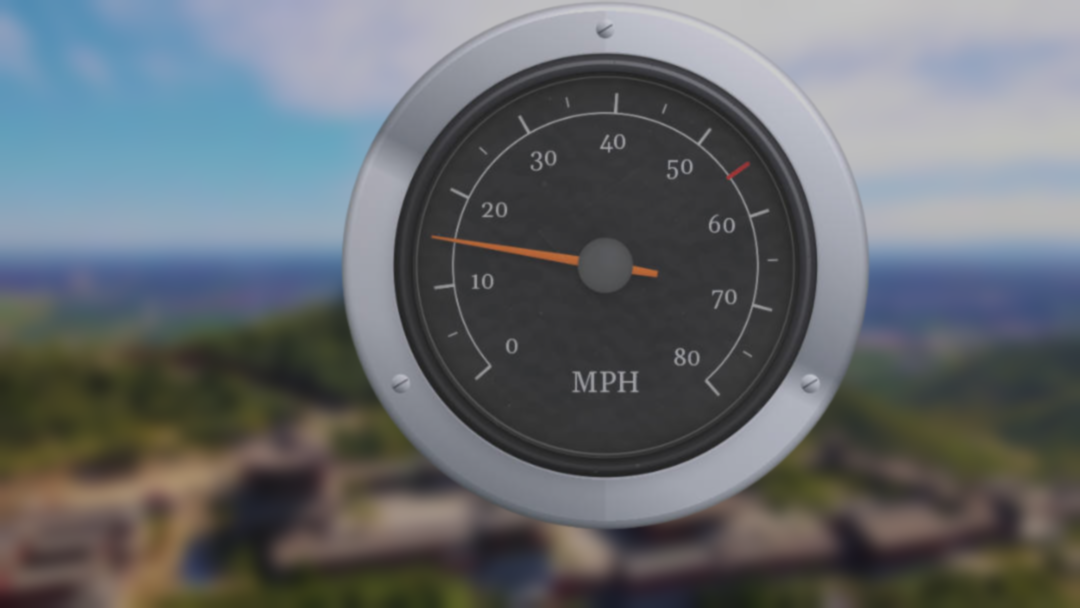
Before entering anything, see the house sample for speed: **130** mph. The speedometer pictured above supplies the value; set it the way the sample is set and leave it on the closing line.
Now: **15** mph
